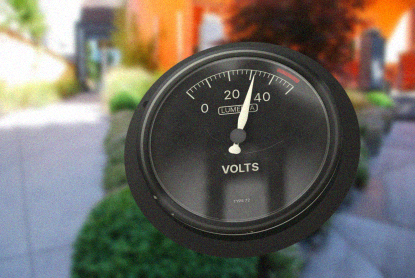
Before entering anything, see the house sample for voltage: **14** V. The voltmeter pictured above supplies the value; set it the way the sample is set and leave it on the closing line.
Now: **32** V
